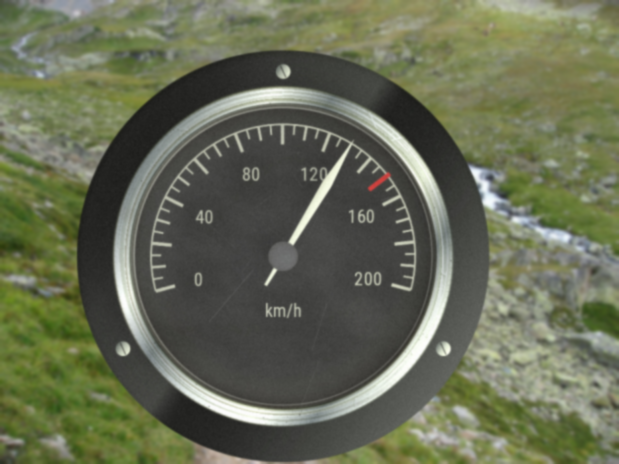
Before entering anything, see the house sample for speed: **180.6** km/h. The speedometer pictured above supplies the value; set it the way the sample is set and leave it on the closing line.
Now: **130** km/h
